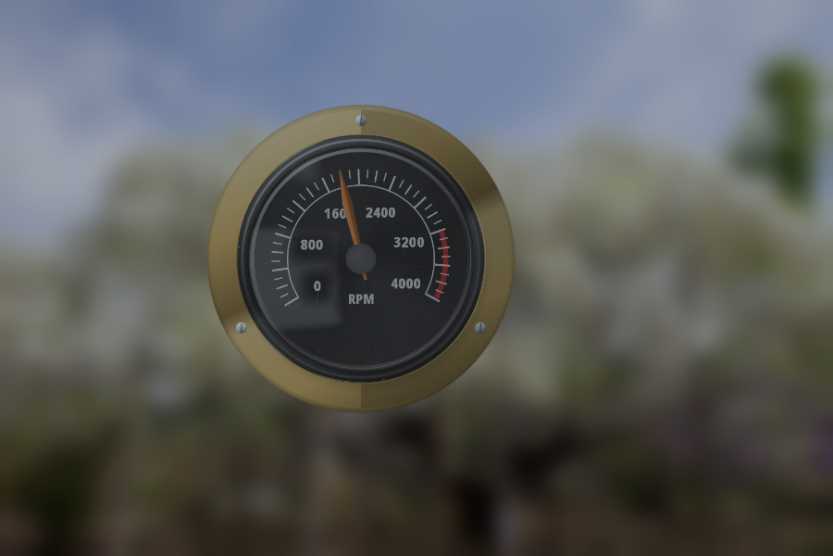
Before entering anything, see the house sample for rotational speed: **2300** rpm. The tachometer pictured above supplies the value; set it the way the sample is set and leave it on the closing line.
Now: **1800** rpm
